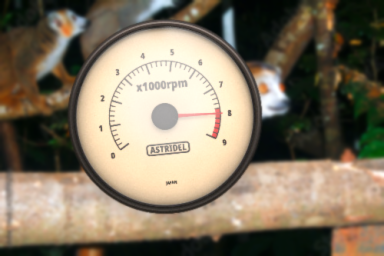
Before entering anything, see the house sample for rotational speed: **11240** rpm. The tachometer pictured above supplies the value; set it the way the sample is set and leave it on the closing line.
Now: **8000** rpm
